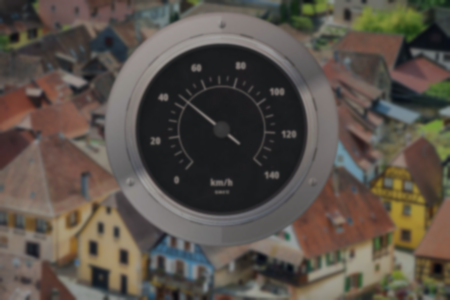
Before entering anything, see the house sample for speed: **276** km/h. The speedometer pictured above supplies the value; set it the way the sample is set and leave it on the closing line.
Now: **45** km/h
